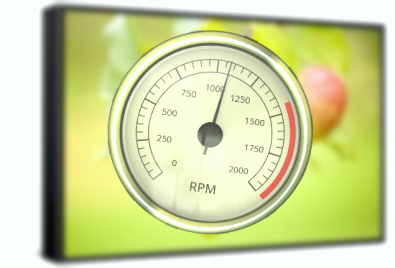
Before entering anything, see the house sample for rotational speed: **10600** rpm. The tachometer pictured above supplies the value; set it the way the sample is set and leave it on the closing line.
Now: **1075** rpm
